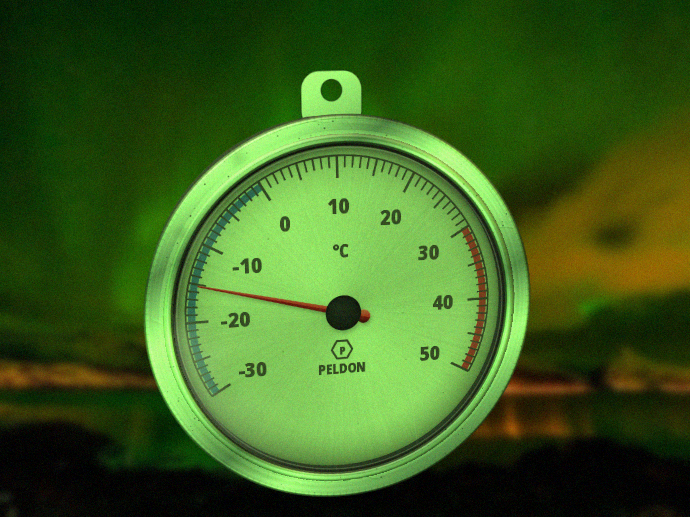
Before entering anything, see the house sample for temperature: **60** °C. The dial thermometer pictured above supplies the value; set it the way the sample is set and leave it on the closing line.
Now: **-15** °C
